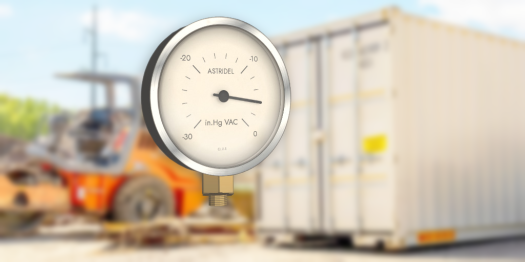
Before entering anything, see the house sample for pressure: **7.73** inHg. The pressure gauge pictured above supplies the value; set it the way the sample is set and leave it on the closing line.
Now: **-4** inHg
